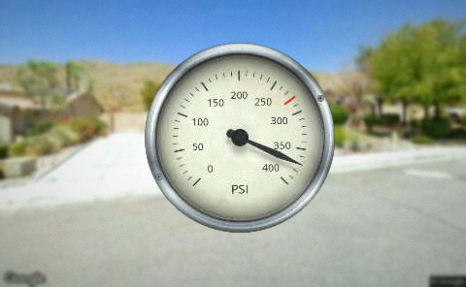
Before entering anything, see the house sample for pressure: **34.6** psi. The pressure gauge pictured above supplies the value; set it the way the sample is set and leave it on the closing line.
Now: **370** psi
